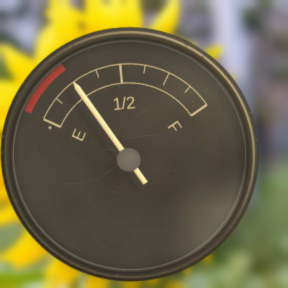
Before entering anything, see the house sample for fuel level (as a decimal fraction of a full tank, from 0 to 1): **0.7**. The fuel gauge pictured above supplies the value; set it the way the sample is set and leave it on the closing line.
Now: **0.25**
